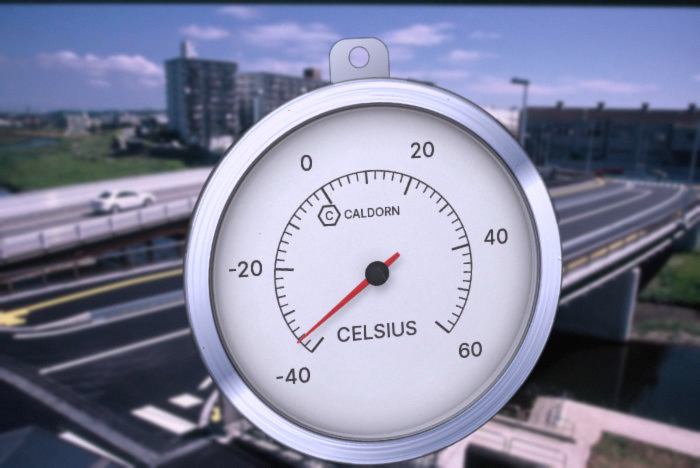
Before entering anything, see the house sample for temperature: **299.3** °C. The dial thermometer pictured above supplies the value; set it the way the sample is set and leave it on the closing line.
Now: **-36** °C
